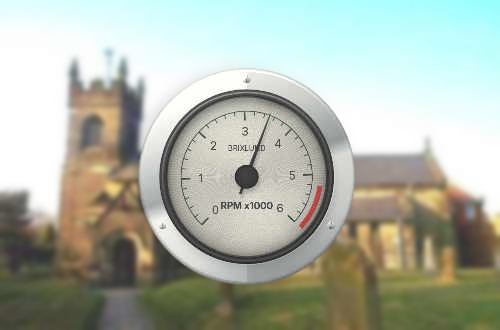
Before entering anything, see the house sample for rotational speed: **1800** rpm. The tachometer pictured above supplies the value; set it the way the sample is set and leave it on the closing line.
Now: **3500** rpm
